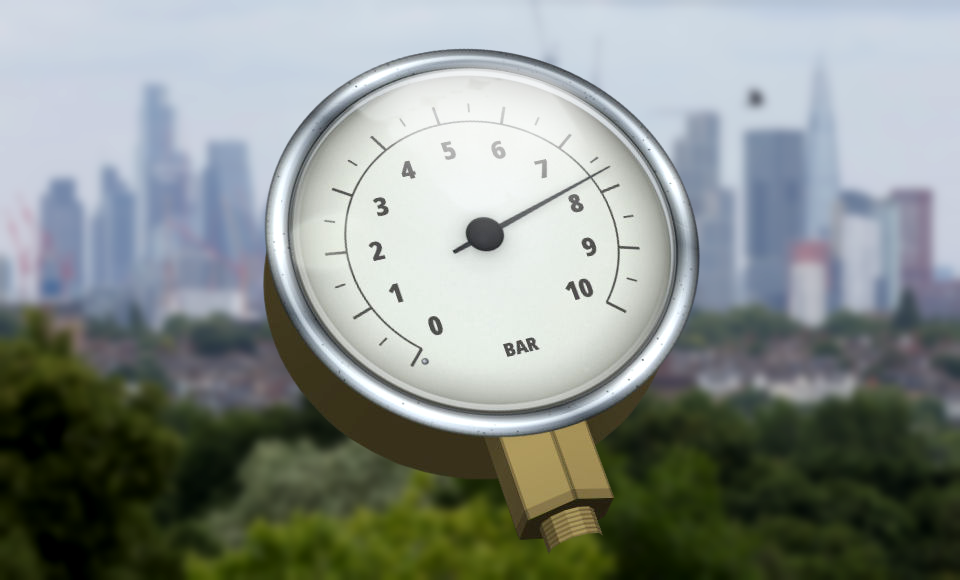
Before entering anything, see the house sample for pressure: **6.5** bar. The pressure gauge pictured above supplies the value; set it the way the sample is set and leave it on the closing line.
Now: **7.75** bar
